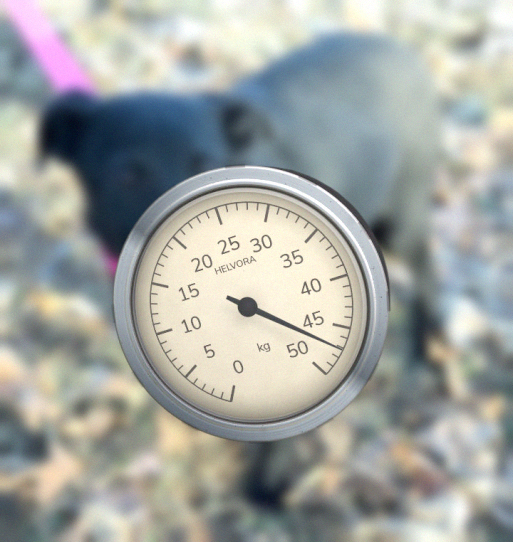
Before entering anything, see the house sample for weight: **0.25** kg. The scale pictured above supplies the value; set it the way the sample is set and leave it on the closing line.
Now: **47** kg
